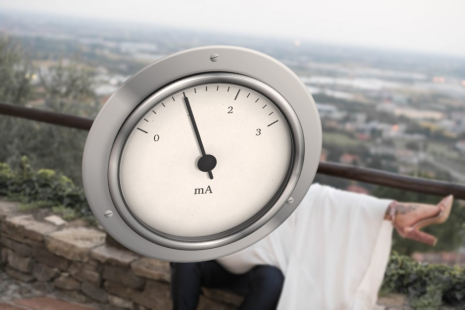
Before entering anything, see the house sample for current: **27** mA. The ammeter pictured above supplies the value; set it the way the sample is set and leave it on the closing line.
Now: **1** mA
